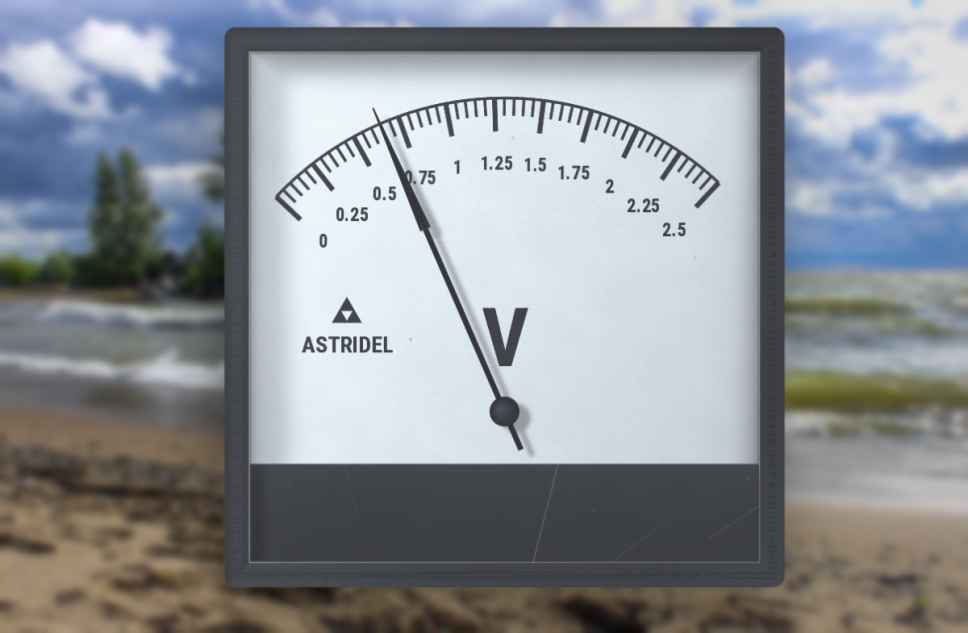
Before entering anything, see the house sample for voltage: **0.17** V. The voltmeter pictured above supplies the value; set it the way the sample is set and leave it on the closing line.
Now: **0.65** V
